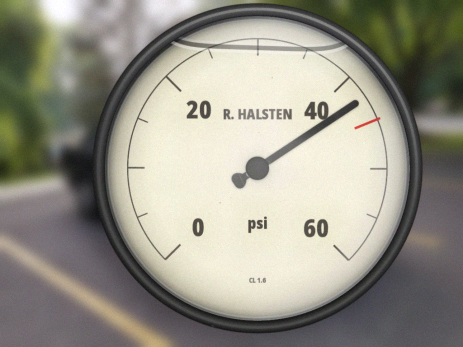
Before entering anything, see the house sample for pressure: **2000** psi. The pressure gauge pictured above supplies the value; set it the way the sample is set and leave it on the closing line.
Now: **42.5** psi
